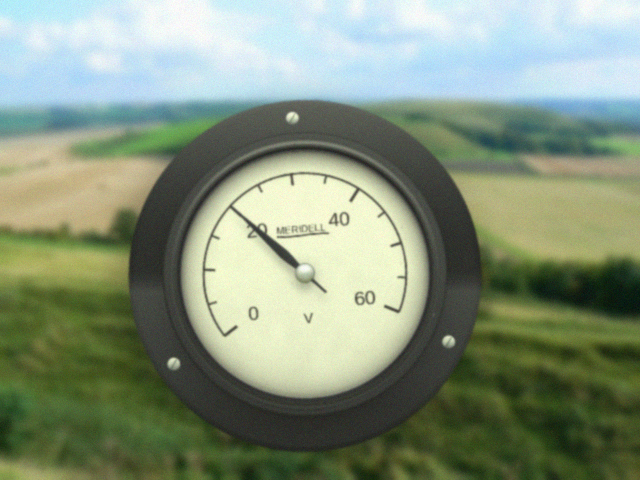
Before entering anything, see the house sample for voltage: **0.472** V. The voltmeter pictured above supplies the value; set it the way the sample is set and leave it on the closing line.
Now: **20** V
